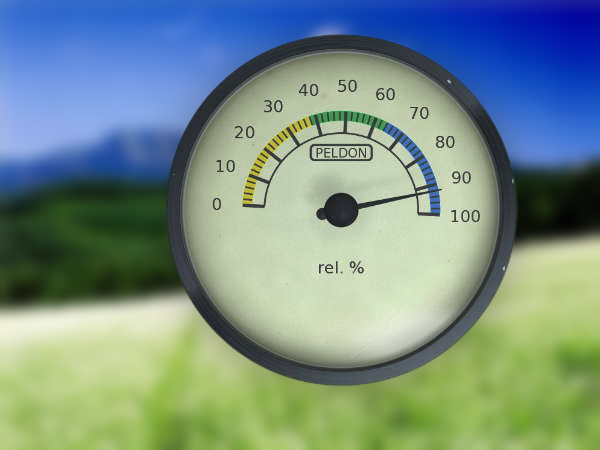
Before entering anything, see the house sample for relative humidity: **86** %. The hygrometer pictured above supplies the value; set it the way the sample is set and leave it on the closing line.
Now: **92** %
